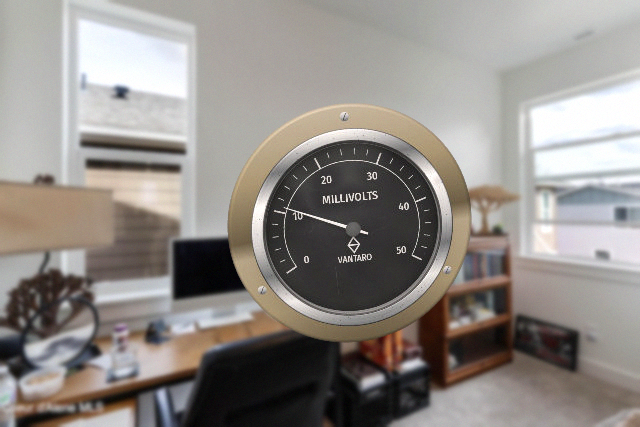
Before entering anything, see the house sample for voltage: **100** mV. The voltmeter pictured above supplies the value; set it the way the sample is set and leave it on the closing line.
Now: **11** mV
